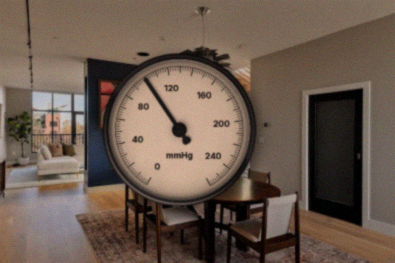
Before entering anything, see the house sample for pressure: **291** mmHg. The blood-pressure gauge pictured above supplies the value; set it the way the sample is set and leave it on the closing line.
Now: **100** mmHg
